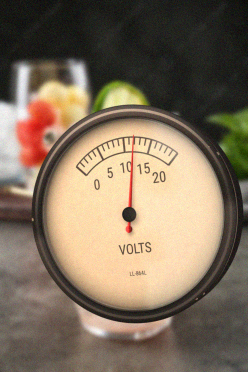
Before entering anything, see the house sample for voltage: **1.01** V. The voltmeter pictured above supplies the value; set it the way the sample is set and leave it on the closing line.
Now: **12** V
